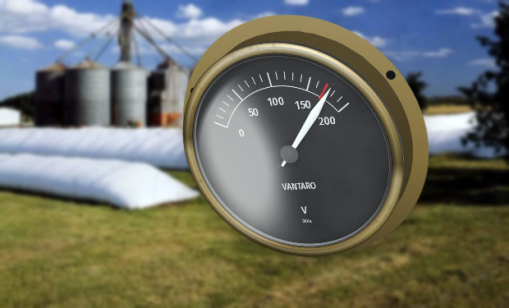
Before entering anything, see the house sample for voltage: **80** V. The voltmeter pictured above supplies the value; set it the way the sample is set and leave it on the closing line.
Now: **175** V
